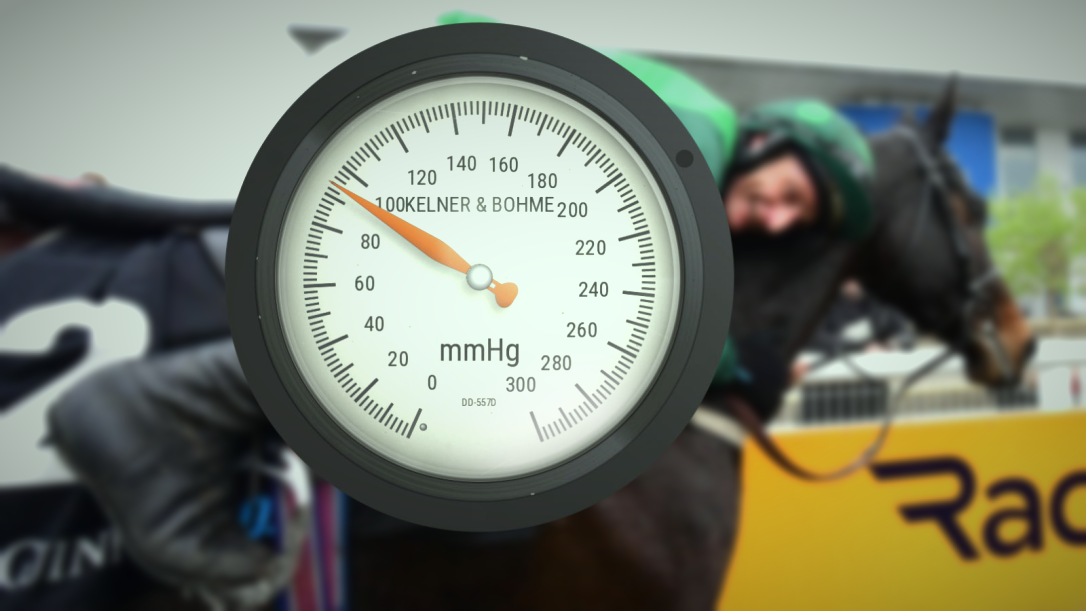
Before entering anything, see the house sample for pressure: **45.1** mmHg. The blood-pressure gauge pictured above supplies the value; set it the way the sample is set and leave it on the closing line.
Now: **94** mmHg
